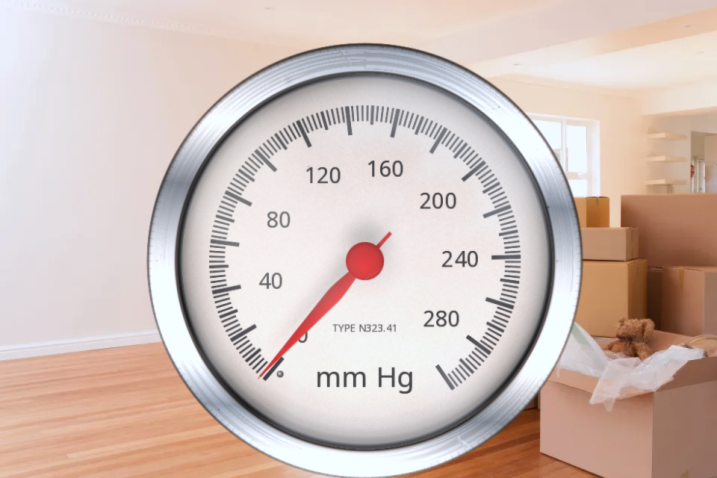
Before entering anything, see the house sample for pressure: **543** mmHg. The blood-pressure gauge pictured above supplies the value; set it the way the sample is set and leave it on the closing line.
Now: **2** mmHg
